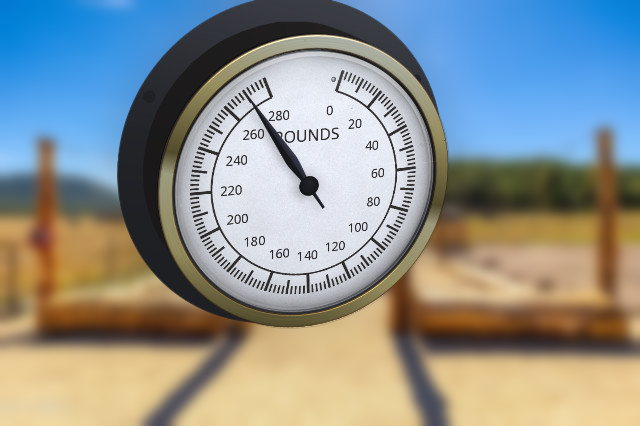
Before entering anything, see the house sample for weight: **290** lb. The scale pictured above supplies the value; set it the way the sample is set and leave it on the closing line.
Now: **270** lb
